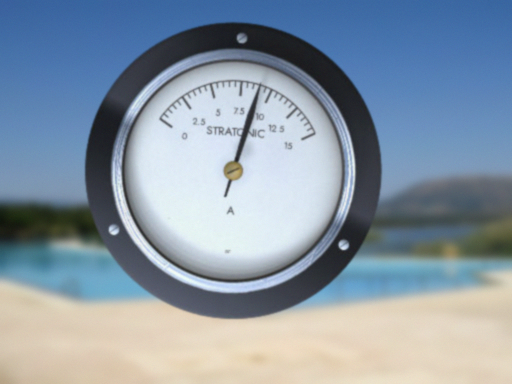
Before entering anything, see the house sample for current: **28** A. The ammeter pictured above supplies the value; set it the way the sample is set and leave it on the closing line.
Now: **9** A
